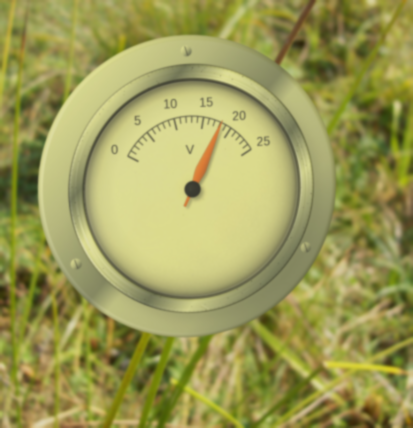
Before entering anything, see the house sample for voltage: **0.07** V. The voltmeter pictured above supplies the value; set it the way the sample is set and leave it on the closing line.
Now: **18** V
